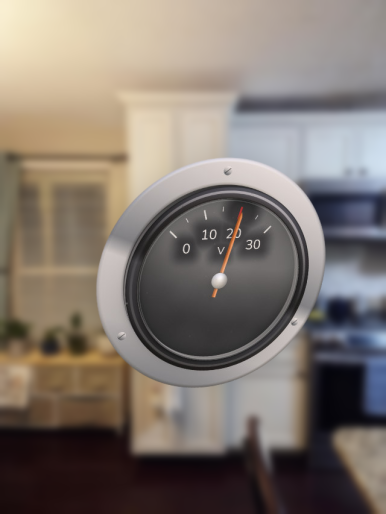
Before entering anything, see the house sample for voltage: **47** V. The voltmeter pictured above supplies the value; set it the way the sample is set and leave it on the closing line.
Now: **20** V
